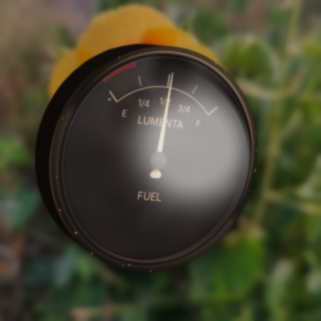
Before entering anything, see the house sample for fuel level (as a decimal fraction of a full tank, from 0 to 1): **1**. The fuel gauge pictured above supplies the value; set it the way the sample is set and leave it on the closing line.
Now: **0.5**
